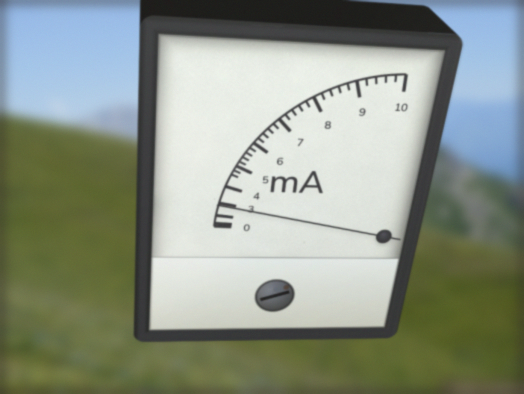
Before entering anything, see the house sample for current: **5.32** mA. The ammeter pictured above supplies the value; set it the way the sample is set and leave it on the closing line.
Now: **3** mA
